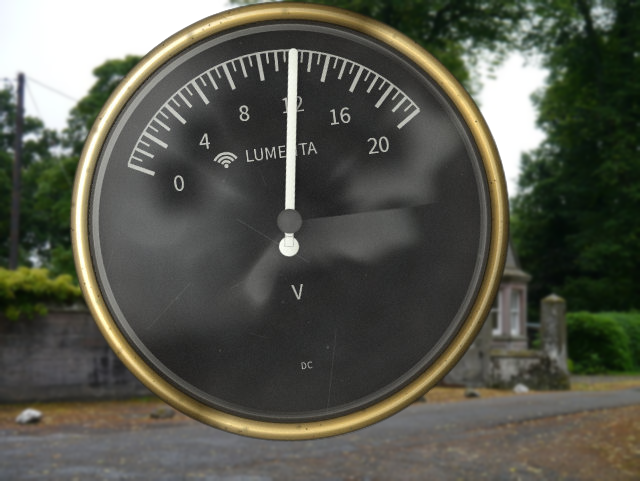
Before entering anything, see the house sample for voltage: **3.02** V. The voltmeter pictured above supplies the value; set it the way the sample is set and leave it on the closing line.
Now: **12** V
